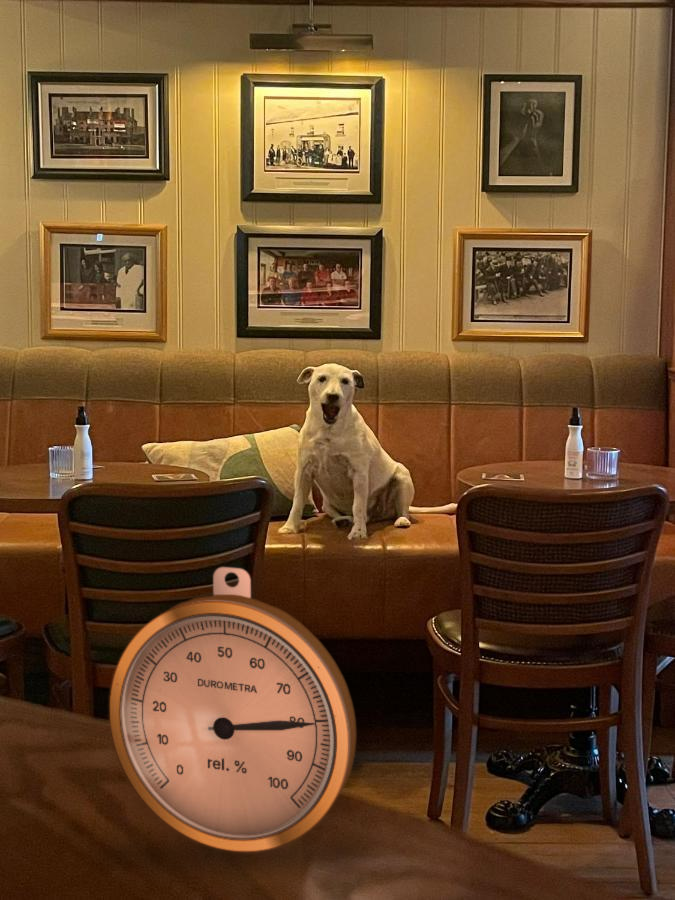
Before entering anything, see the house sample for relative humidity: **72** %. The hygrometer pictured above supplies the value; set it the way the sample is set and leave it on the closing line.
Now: **80** %
